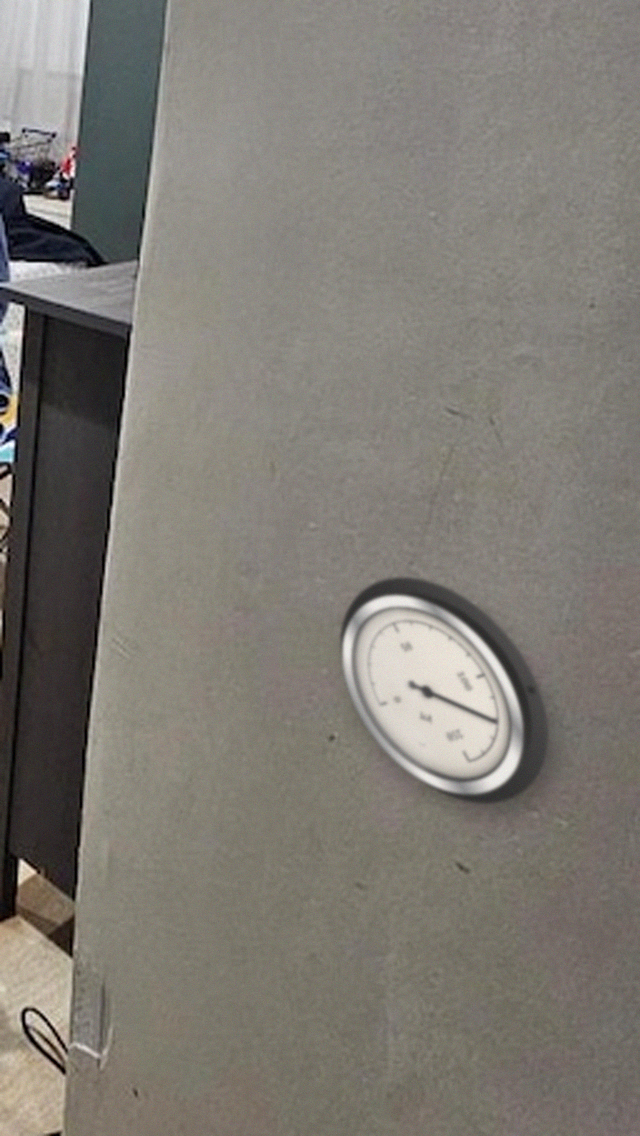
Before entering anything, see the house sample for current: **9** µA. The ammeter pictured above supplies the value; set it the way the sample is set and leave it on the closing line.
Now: **120** µA
